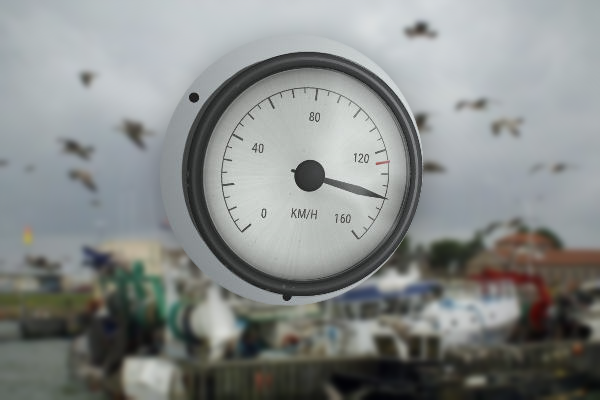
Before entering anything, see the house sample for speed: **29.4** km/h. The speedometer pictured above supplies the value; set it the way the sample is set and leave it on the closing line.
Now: **140** km/h
